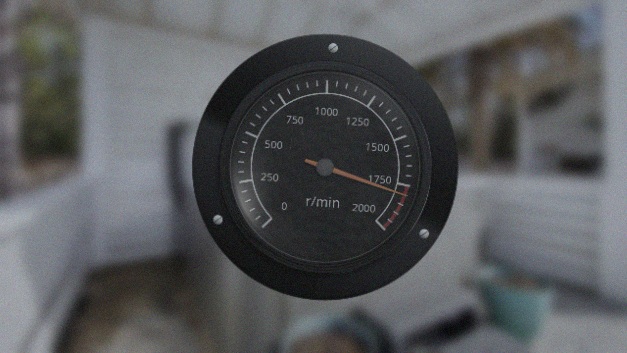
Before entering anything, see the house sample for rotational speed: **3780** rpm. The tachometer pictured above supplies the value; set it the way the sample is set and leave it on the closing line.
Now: **1800** rpm
